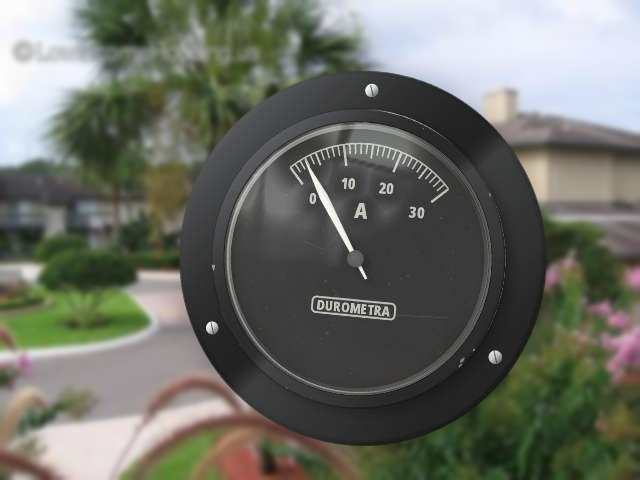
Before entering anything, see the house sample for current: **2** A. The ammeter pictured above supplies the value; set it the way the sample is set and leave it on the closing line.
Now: **3** A
